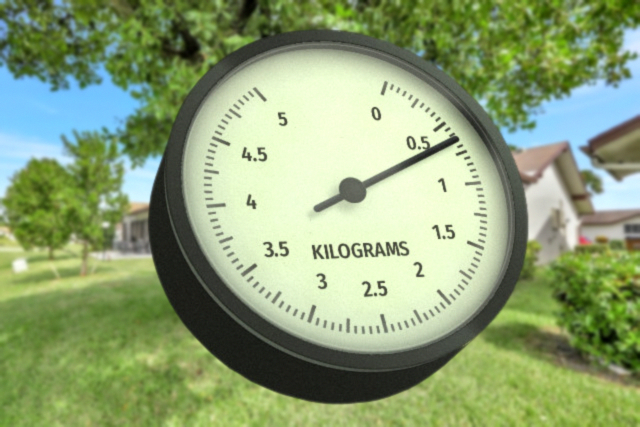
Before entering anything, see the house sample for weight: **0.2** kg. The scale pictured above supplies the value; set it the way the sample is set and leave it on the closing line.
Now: **0.65** kg
